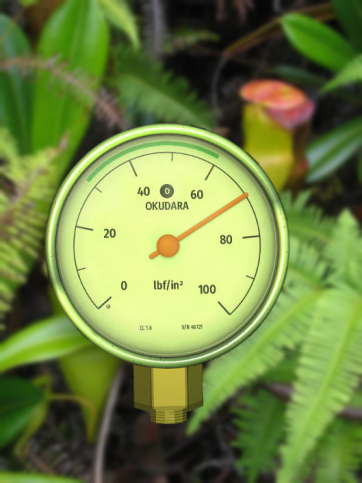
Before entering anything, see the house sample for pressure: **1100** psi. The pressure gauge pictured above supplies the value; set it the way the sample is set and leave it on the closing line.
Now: **70** psi
